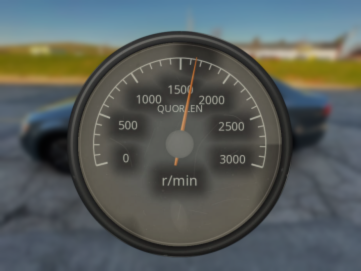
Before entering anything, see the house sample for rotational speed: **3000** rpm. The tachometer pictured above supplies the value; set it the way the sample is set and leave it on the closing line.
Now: **1650** rpm
